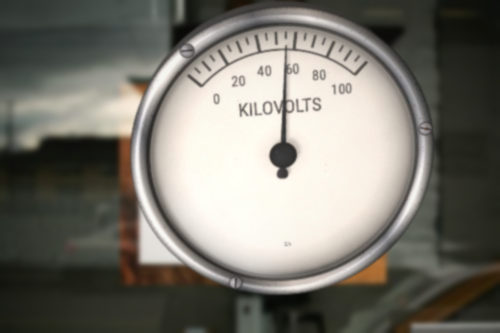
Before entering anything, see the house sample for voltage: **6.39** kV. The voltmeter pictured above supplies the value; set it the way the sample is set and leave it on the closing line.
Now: **55** kV
